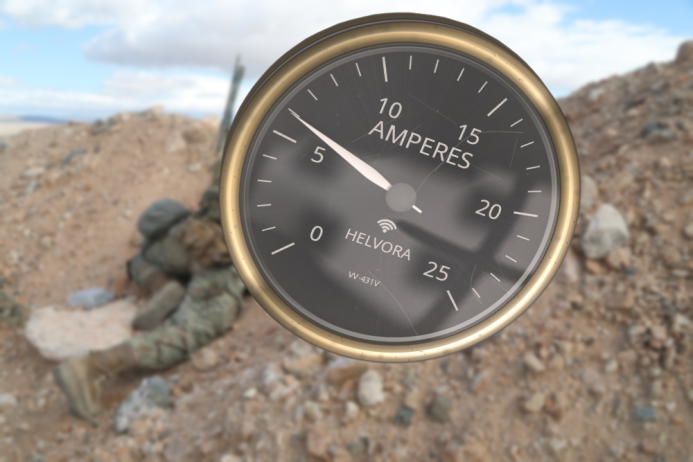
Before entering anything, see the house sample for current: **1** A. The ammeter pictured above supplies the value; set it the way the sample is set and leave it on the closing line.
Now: **6** A
